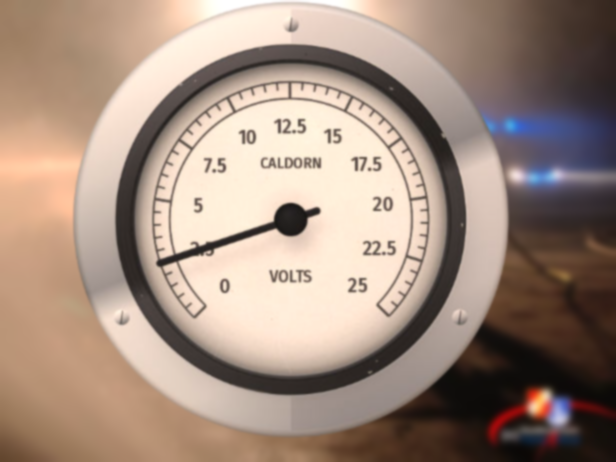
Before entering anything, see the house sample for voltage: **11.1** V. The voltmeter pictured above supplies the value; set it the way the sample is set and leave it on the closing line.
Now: **2.5** V
